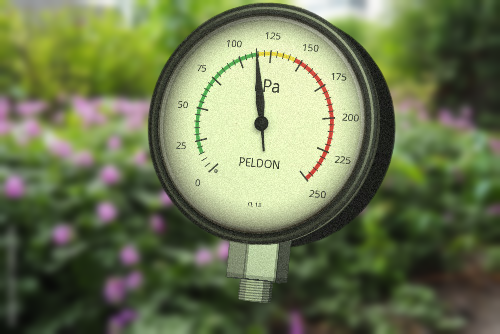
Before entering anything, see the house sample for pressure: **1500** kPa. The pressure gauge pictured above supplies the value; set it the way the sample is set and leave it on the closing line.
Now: **115** kPa
